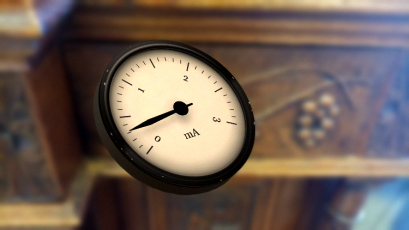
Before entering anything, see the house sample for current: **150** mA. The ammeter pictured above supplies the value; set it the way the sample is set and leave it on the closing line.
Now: **0.3** mA
